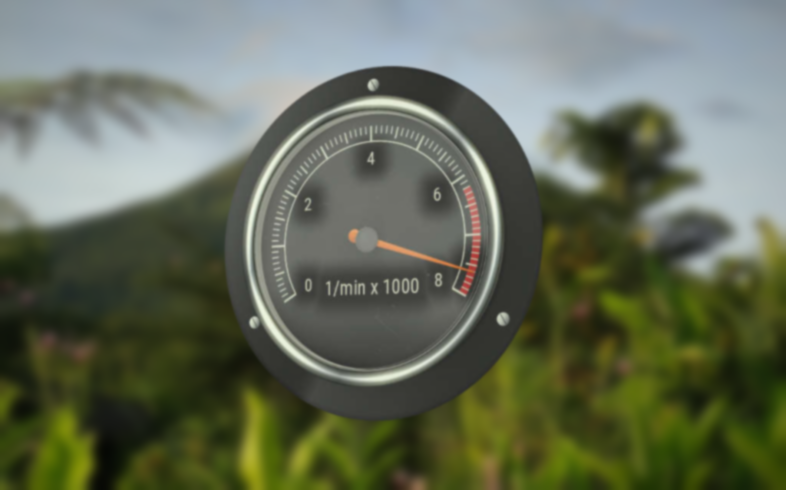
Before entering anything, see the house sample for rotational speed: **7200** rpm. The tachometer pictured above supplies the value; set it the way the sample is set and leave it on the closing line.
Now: **7600** rpm
